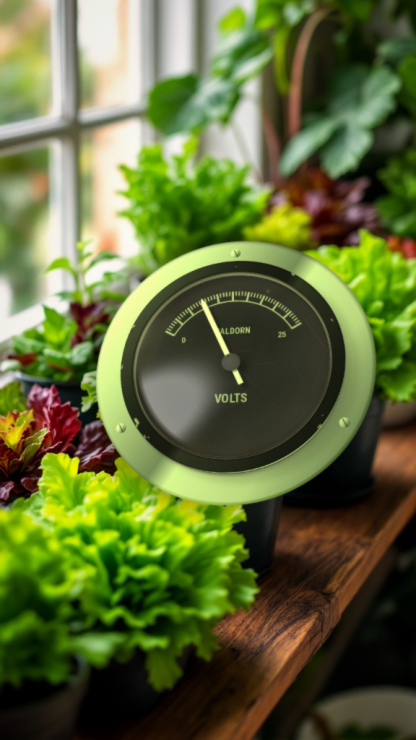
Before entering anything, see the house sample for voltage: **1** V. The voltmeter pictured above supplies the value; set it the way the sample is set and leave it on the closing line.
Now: **7.5** V
